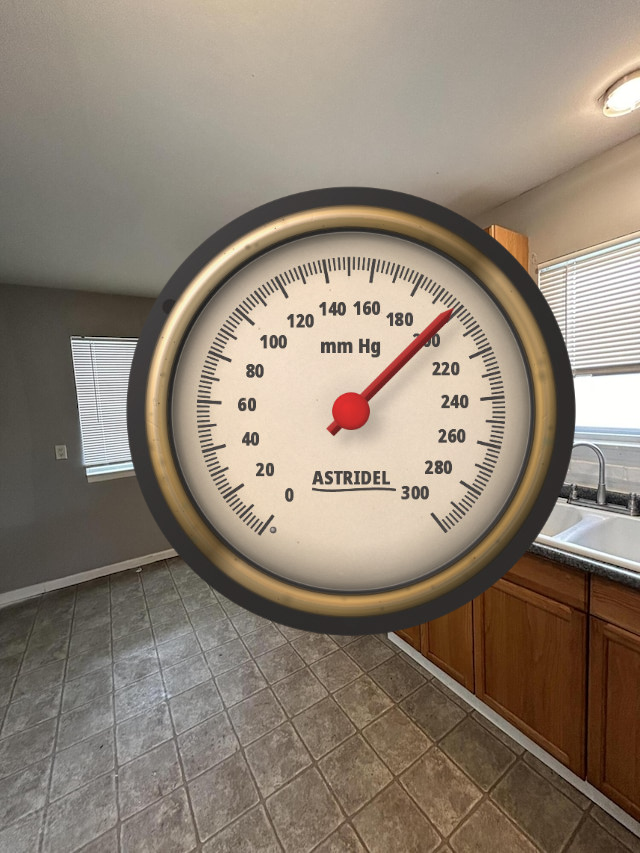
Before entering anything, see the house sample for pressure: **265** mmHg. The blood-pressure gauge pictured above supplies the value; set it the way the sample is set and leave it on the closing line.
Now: **198** mmHg
